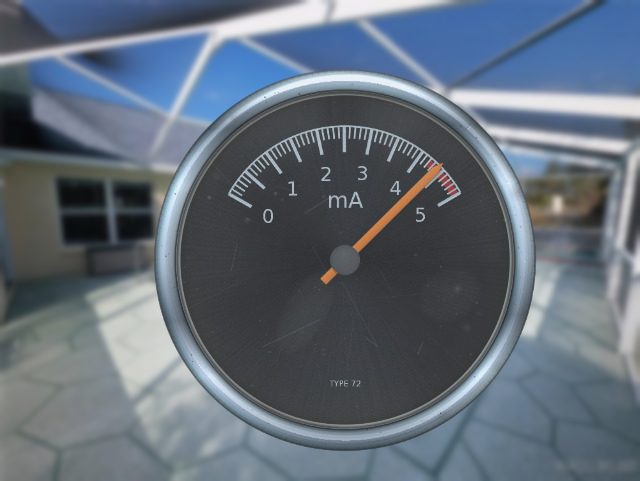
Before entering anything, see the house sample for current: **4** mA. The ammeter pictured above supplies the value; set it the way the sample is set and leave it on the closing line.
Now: **4.4** mA
